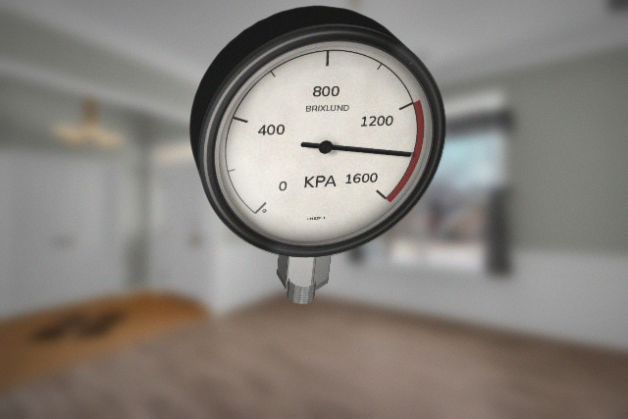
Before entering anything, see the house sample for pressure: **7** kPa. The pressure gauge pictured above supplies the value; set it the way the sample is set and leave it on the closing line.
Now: **1400** kPa
